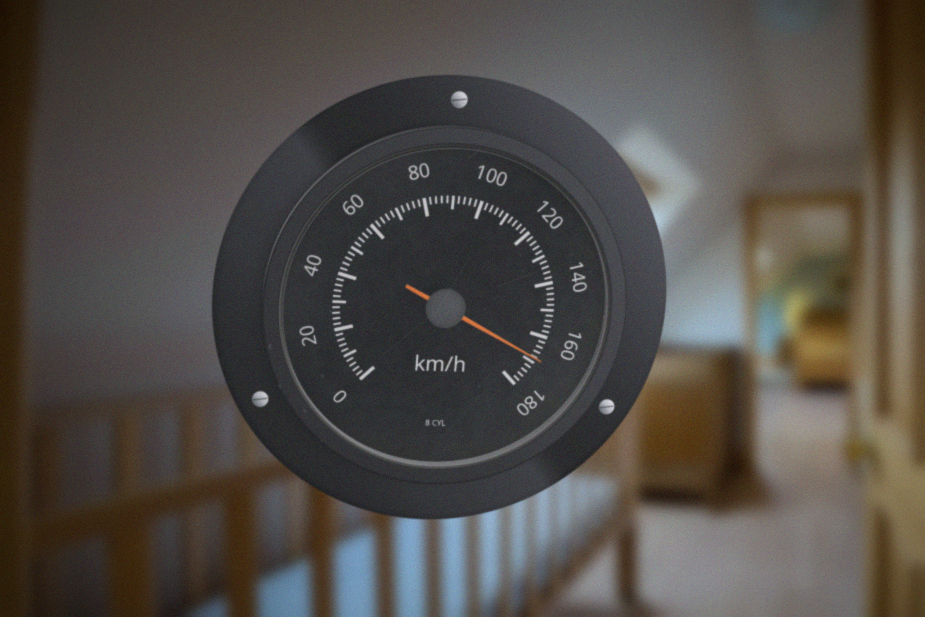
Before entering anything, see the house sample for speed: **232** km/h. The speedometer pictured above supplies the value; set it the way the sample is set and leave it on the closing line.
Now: **168** km/h
